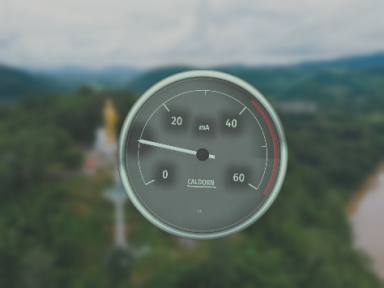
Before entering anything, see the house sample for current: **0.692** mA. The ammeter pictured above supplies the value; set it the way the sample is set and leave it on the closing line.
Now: **10** mA
